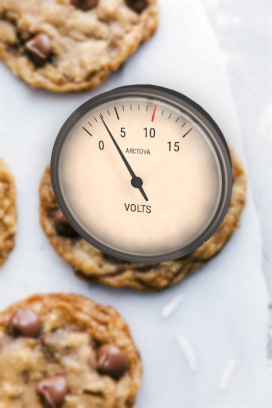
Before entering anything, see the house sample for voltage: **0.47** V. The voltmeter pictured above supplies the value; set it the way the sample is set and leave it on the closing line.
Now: **3** V
